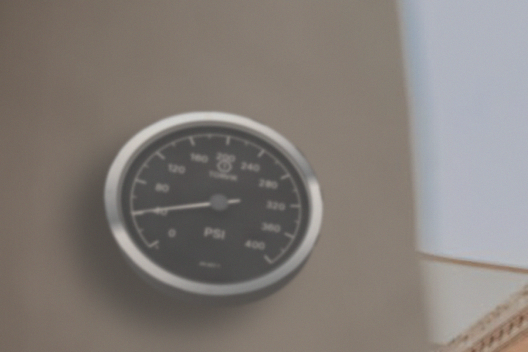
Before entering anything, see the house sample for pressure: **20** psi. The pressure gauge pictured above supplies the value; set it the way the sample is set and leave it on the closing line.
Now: **40** psi
